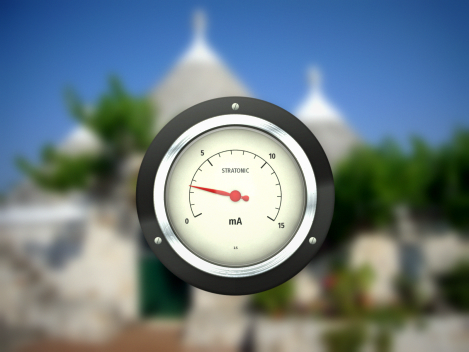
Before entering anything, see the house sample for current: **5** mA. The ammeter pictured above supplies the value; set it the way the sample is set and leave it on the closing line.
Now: **2.5** mA
